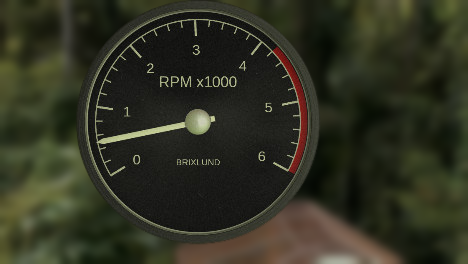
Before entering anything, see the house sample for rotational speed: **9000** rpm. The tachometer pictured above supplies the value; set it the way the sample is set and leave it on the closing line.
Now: **500** rpm
